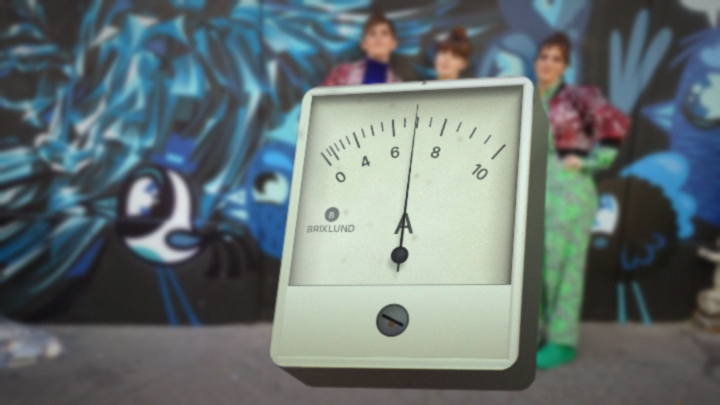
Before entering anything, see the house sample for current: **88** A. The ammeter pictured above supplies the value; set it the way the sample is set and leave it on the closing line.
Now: **7** A
